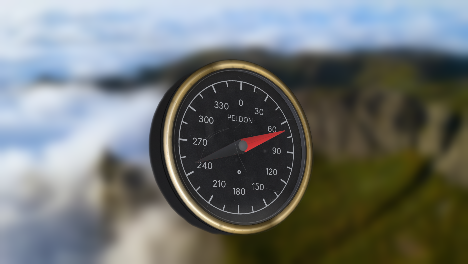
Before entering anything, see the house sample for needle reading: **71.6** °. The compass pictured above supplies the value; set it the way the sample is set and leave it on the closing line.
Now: **67.5** °
